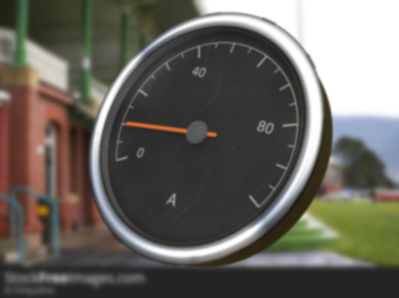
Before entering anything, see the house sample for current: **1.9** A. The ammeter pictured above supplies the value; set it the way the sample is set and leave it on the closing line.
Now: **10** A
